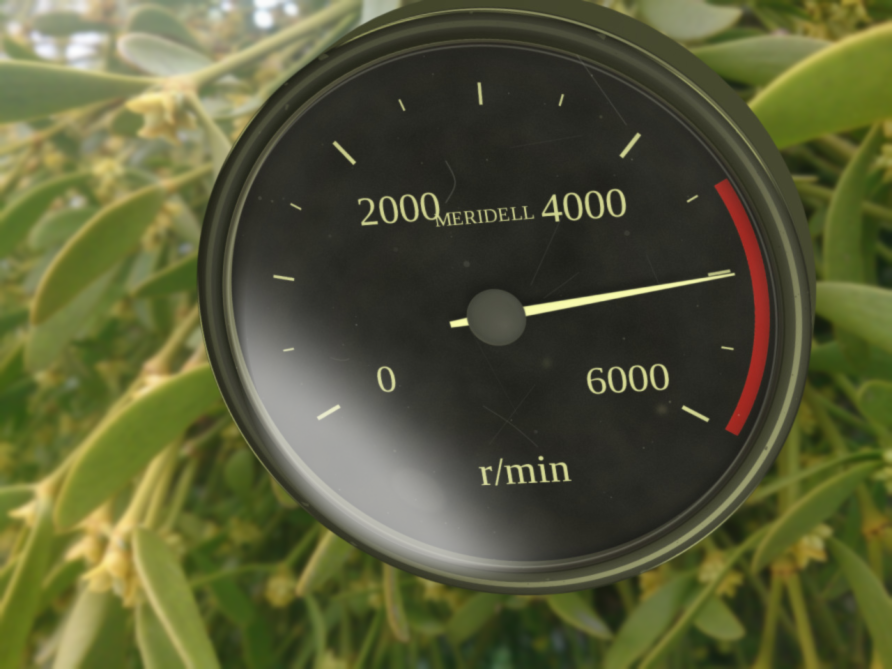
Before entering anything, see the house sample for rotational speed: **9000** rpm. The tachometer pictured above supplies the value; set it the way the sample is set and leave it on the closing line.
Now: **5000** rpm
